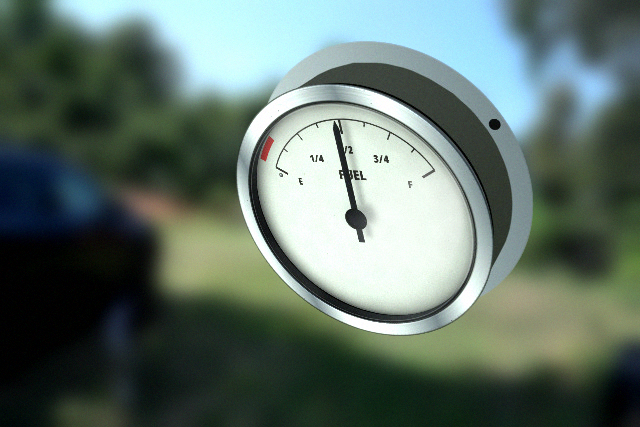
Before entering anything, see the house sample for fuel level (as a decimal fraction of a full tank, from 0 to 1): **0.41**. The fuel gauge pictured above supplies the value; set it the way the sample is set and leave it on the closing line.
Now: **0.5**
